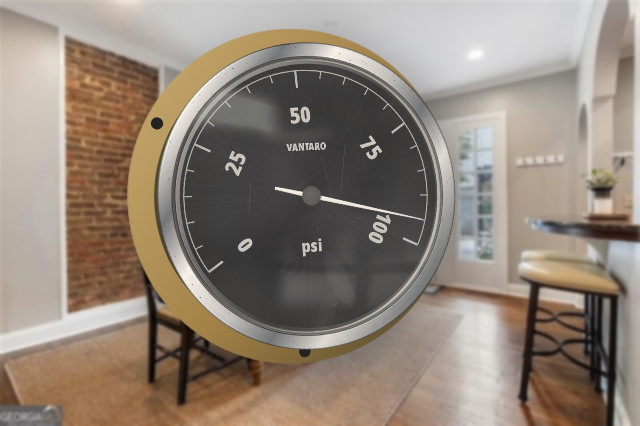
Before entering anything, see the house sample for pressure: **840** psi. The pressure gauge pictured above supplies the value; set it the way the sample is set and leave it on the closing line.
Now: **95** psi
